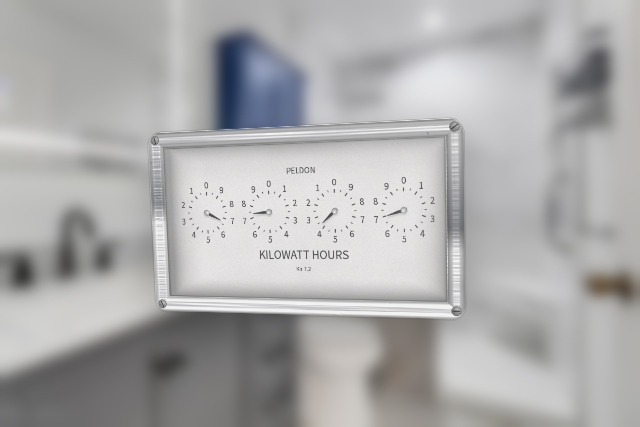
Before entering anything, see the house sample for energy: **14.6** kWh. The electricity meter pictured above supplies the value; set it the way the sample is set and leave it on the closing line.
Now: **6737** kWh
